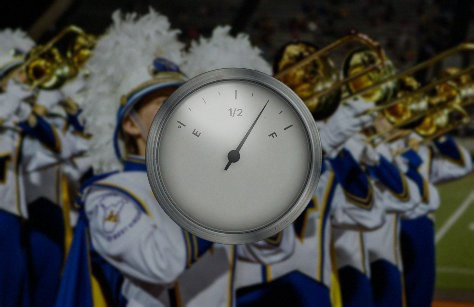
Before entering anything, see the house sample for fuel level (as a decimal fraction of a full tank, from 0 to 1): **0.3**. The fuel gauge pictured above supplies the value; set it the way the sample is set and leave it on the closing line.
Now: **0.75**
